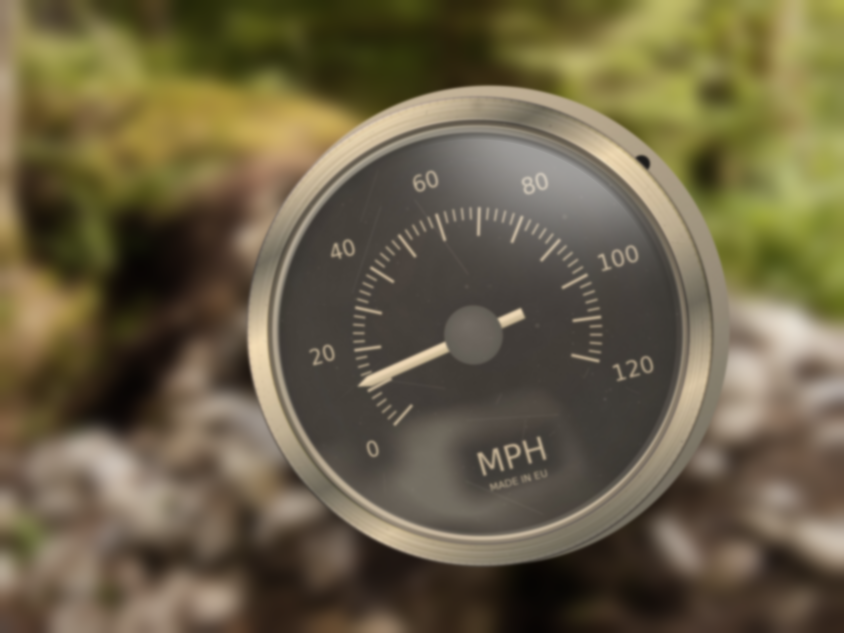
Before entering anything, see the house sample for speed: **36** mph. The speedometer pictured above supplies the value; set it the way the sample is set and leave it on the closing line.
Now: **12** mph
